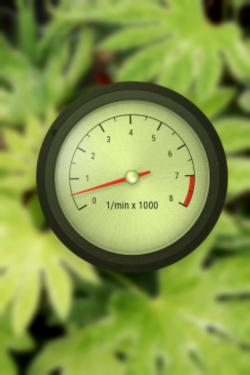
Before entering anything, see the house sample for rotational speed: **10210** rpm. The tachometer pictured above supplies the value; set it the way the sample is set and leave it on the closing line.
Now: **500** rpm
